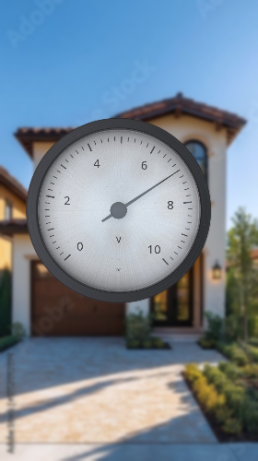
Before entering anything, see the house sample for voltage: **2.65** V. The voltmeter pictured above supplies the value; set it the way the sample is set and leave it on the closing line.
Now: **7** V
